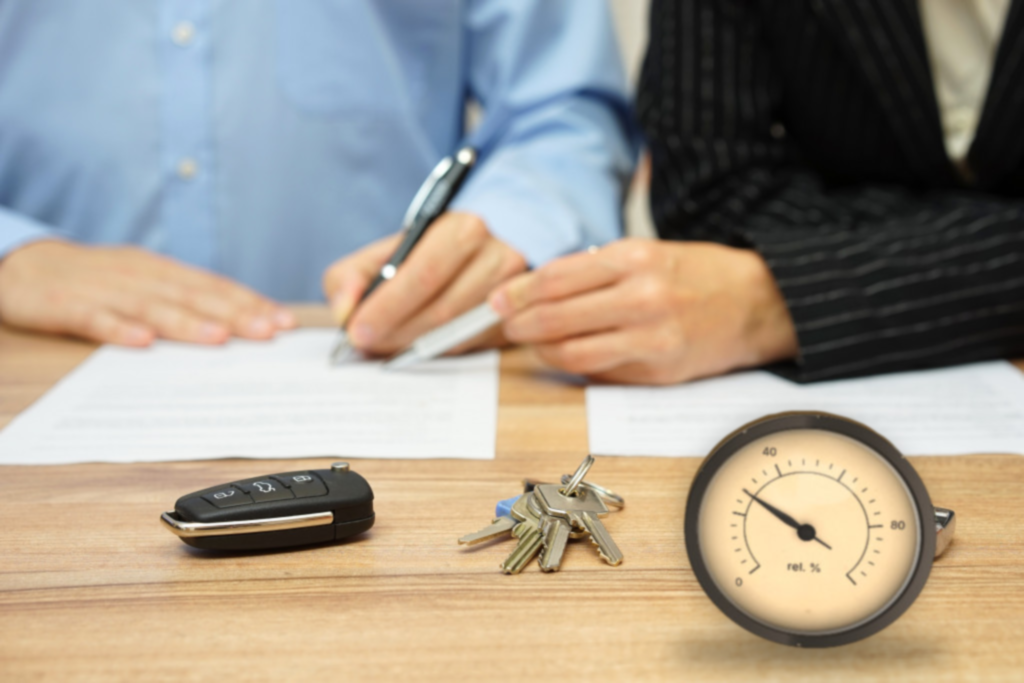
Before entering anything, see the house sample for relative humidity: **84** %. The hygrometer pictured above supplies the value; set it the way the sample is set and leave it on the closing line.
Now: **28** %
